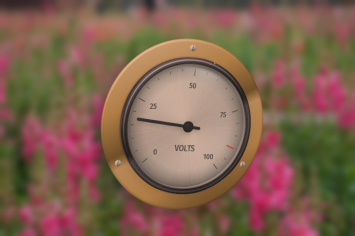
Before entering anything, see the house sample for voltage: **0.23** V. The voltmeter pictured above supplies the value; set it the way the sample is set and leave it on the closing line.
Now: **17.5** V
